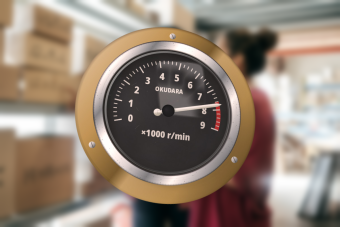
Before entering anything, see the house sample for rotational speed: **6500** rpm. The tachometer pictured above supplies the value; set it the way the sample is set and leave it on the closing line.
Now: **7800** rpm
